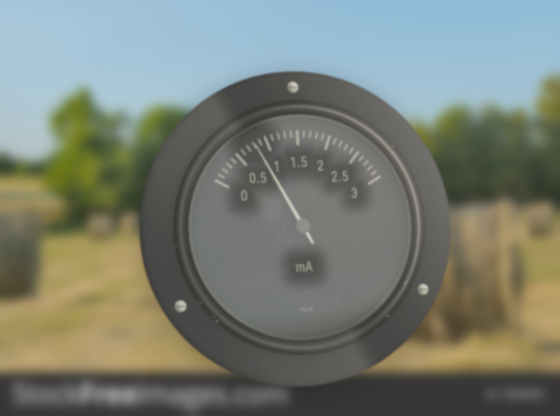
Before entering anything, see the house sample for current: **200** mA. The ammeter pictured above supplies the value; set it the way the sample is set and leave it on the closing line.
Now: **0.8** mA
